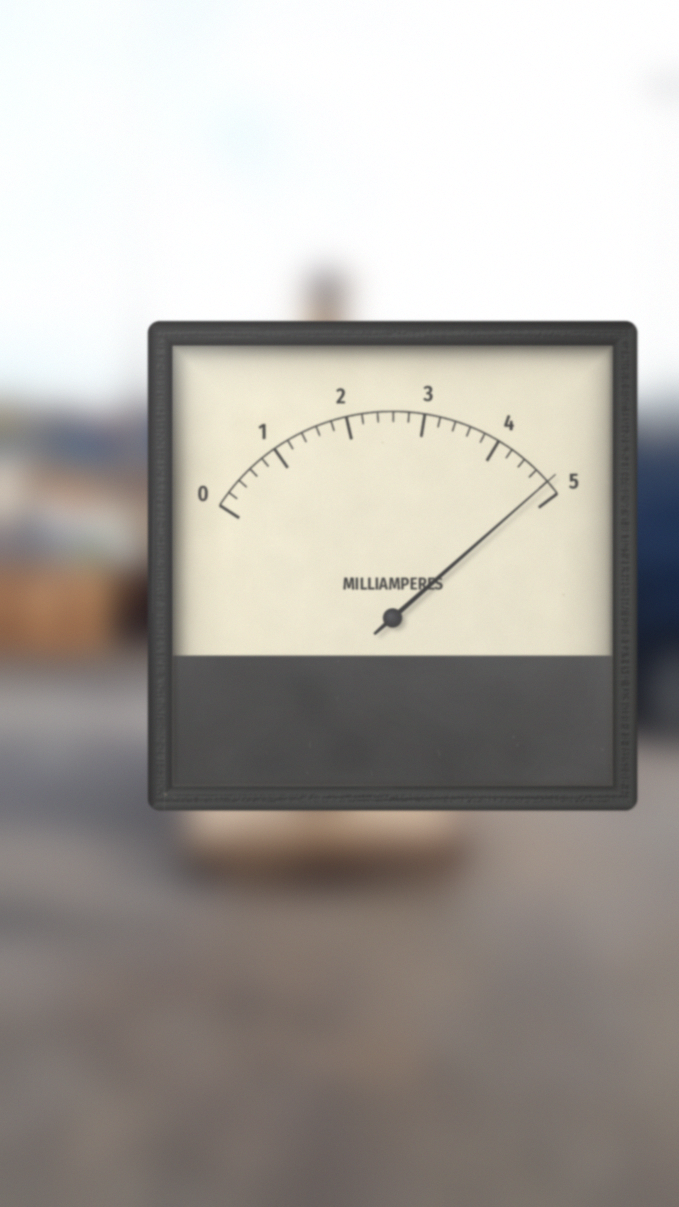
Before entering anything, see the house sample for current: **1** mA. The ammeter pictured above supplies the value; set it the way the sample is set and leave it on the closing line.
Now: **4.8** mA
